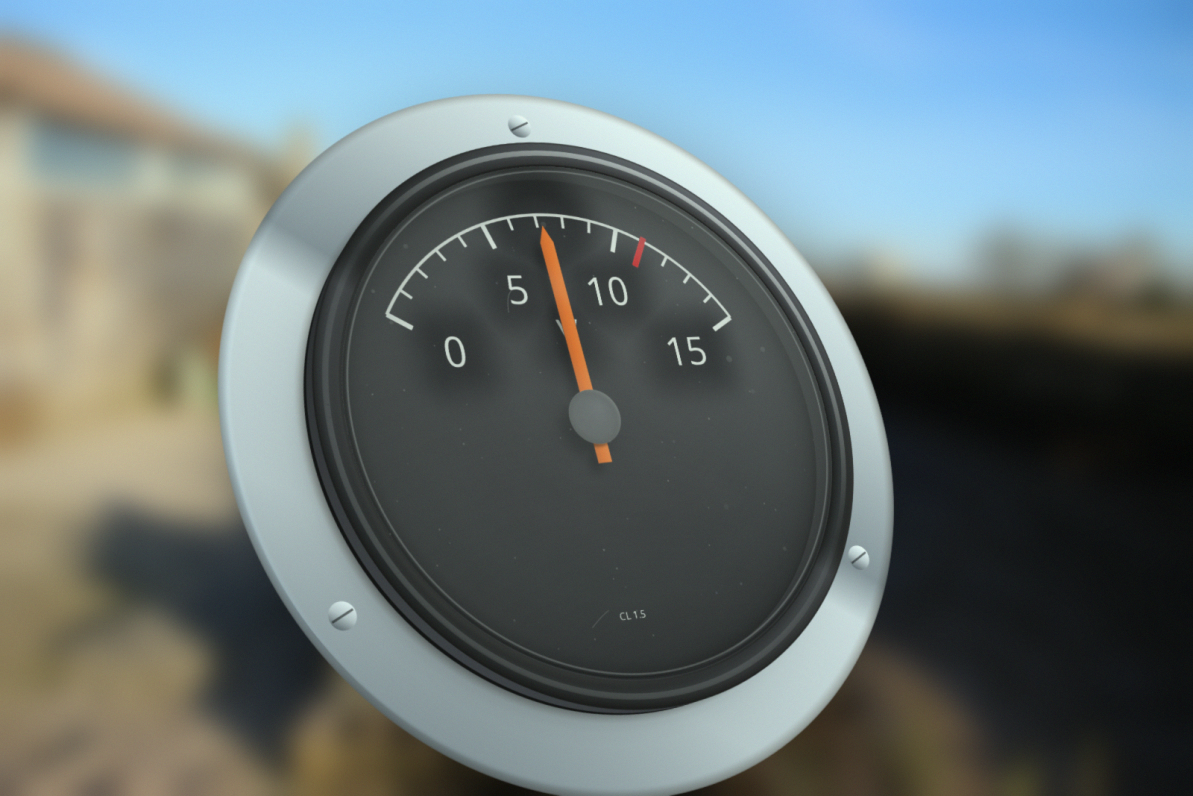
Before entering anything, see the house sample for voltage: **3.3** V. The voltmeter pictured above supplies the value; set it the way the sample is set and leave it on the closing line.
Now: **7** V
